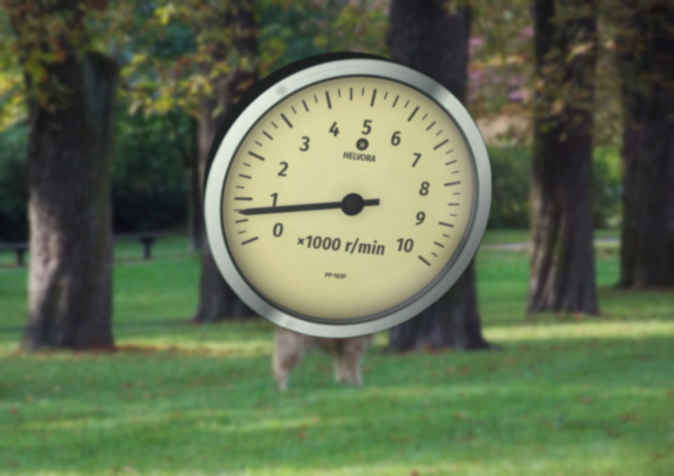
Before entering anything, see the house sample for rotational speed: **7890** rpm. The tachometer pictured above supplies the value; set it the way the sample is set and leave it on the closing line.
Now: **750** rpm
